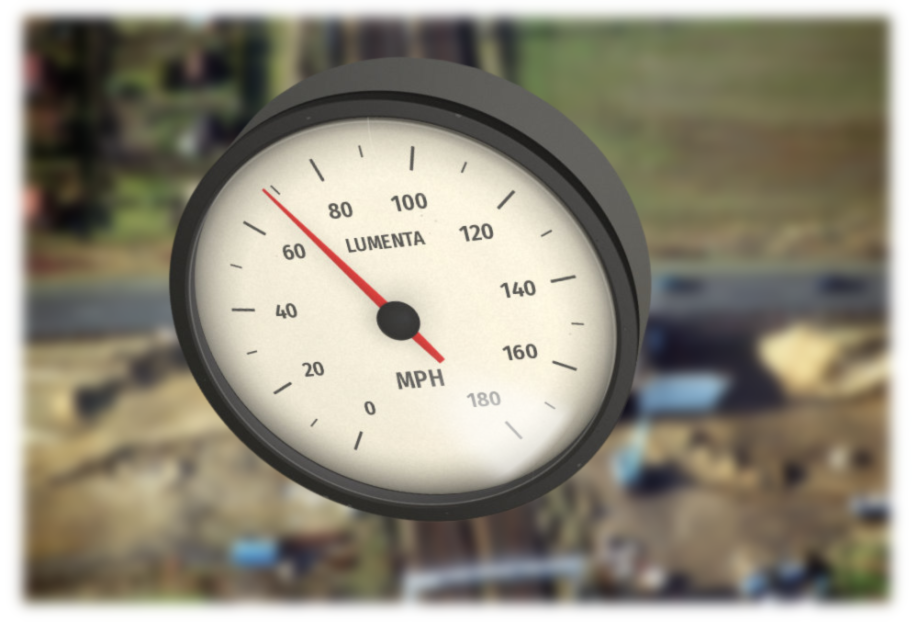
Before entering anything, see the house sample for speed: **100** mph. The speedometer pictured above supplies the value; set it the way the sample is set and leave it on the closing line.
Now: **70** mph
